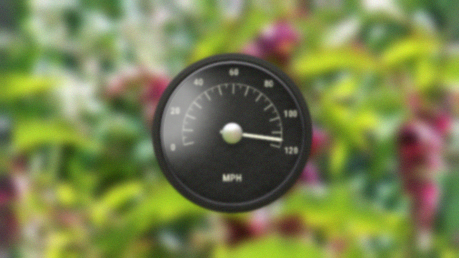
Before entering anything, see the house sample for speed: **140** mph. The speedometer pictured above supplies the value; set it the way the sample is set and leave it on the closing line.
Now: **115** mph
